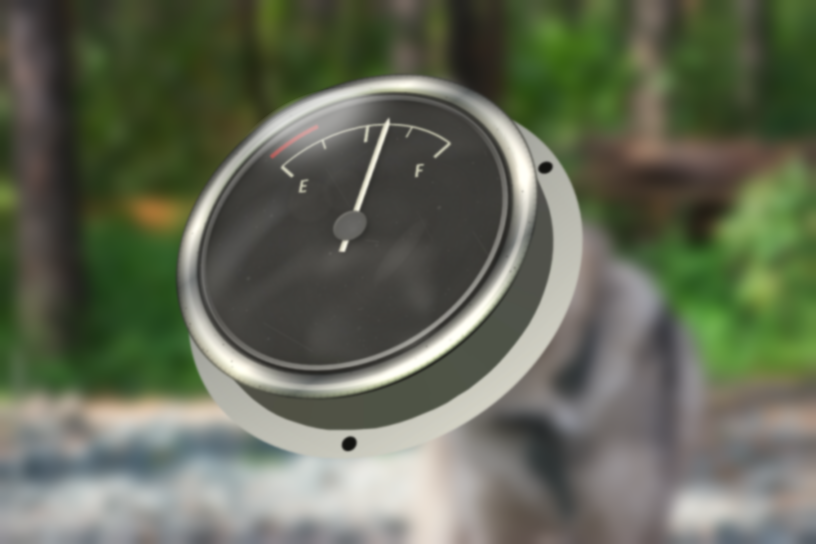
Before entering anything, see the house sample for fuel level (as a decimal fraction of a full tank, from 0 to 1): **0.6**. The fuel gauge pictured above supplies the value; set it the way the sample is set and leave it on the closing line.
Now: **0.625**
